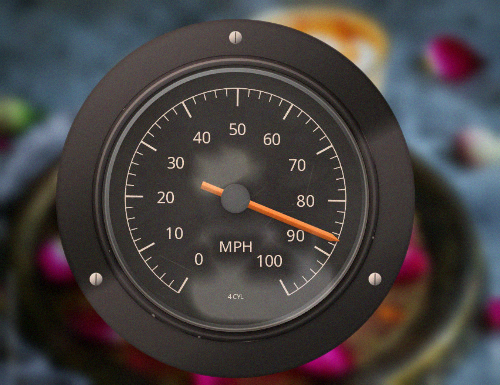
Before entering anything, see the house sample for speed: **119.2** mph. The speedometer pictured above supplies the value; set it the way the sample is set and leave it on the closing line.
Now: **87** mph
